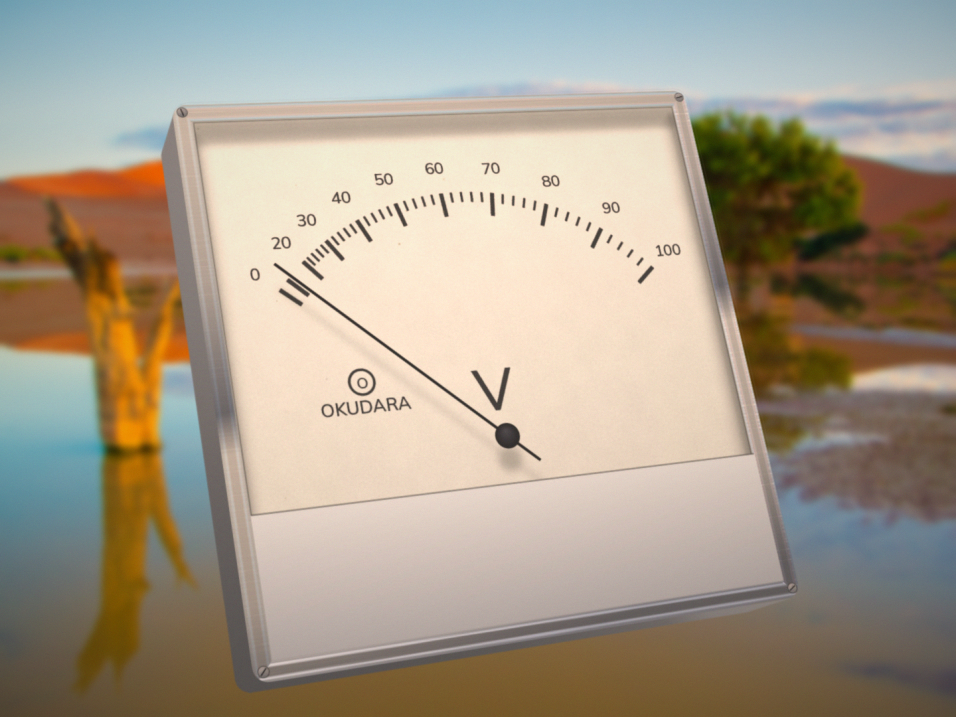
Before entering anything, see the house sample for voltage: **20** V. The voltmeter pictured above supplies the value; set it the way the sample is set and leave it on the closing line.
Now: **10** V
